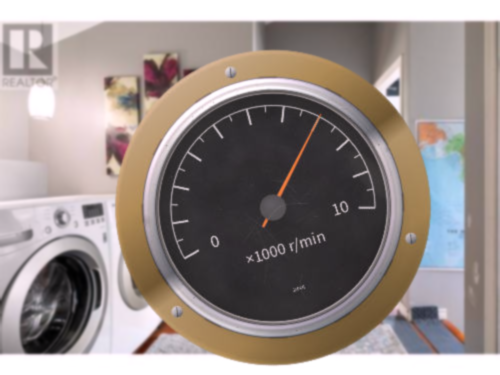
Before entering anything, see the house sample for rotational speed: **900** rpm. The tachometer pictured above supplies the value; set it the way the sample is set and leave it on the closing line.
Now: **7000** rpm
